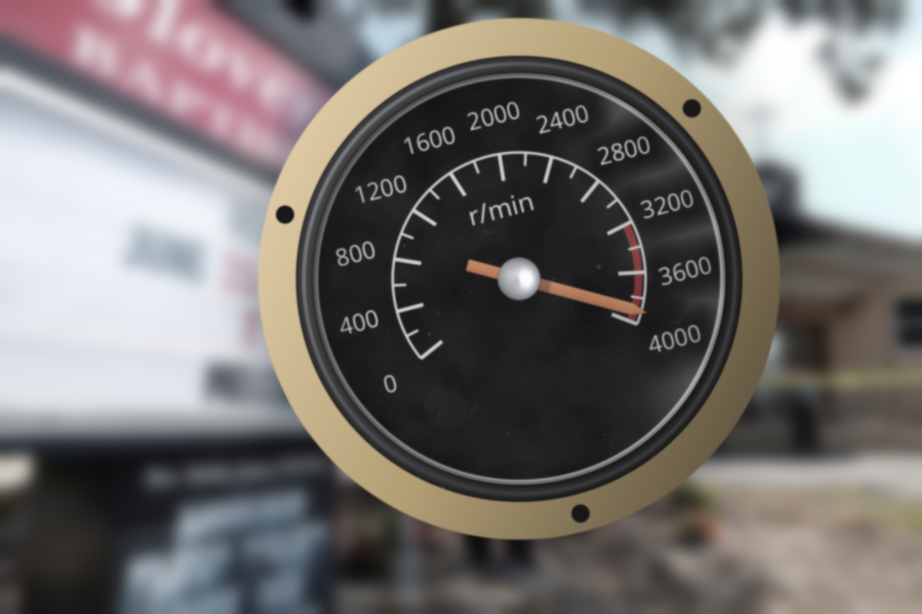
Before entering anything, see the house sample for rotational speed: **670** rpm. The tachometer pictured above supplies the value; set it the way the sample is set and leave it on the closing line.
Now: **3900** rpm
